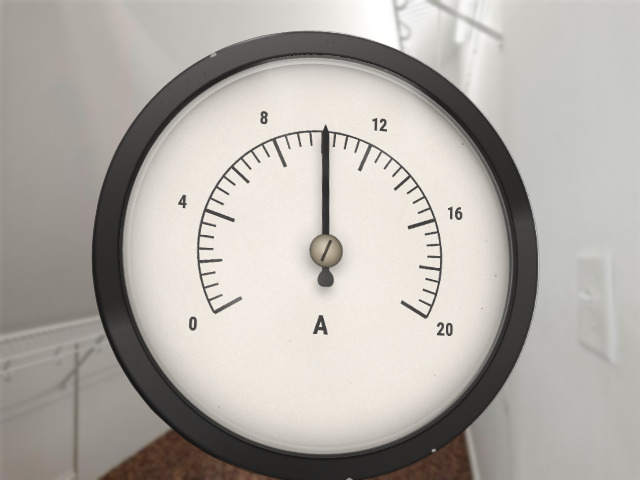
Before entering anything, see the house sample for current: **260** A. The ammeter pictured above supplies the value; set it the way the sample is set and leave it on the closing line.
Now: **10** A
